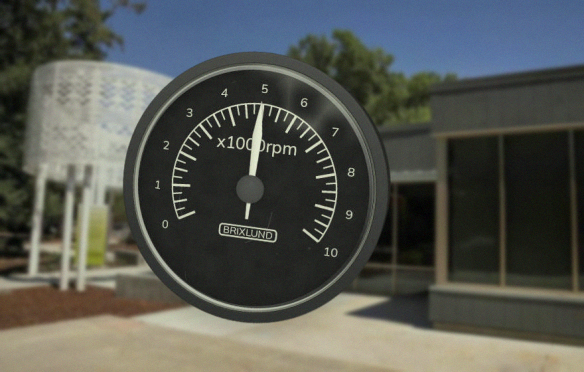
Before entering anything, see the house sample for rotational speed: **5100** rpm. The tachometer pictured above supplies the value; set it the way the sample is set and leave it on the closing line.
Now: **5000** rpm
